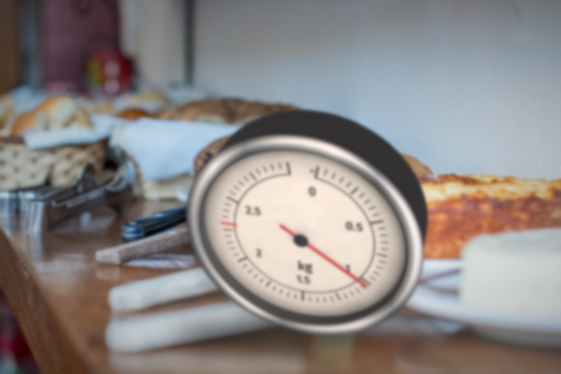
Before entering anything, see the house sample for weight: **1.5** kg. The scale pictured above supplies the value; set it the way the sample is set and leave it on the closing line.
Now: **1** kg
